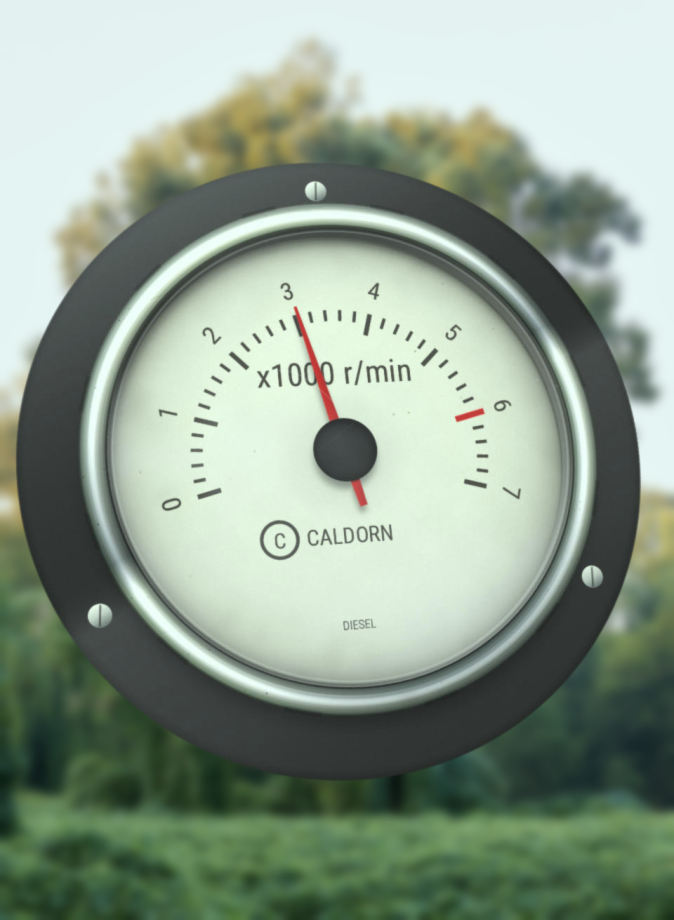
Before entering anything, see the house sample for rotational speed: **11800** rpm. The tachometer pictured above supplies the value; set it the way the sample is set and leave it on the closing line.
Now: **3000** rpm
